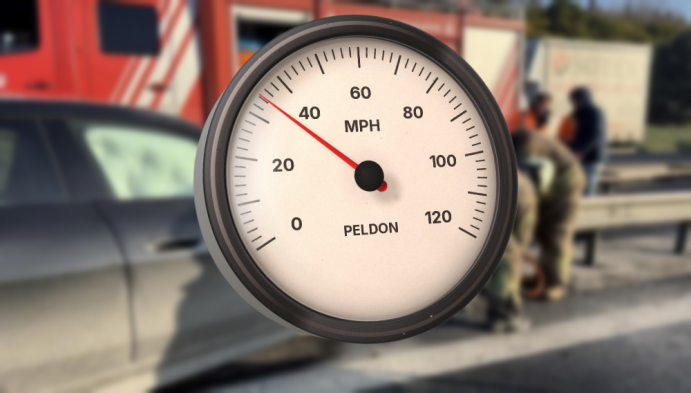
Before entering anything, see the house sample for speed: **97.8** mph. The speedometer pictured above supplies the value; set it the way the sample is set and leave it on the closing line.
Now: **34** mph
